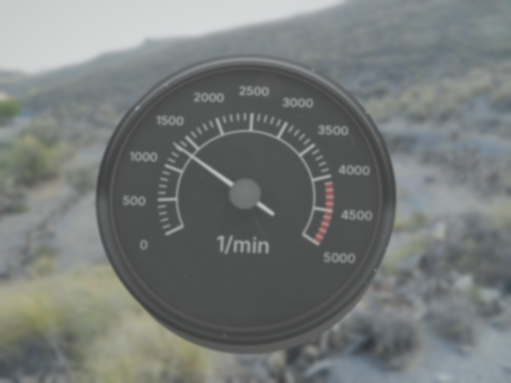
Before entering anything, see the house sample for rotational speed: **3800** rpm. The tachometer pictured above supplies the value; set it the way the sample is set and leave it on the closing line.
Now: **1300** rpm
